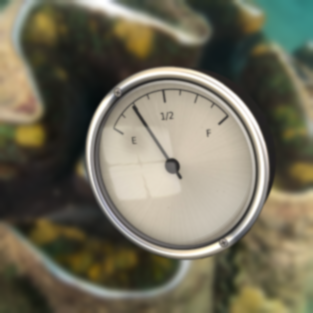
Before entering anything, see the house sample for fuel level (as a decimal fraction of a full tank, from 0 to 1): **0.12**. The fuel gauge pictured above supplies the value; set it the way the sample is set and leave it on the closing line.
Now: **0.25**
